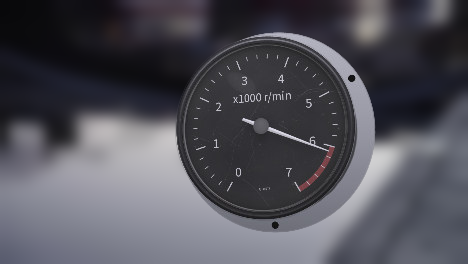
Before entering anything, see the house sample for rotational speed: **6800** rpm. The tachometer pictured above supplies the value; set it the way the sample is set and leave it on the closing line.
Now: **6100** rpm
